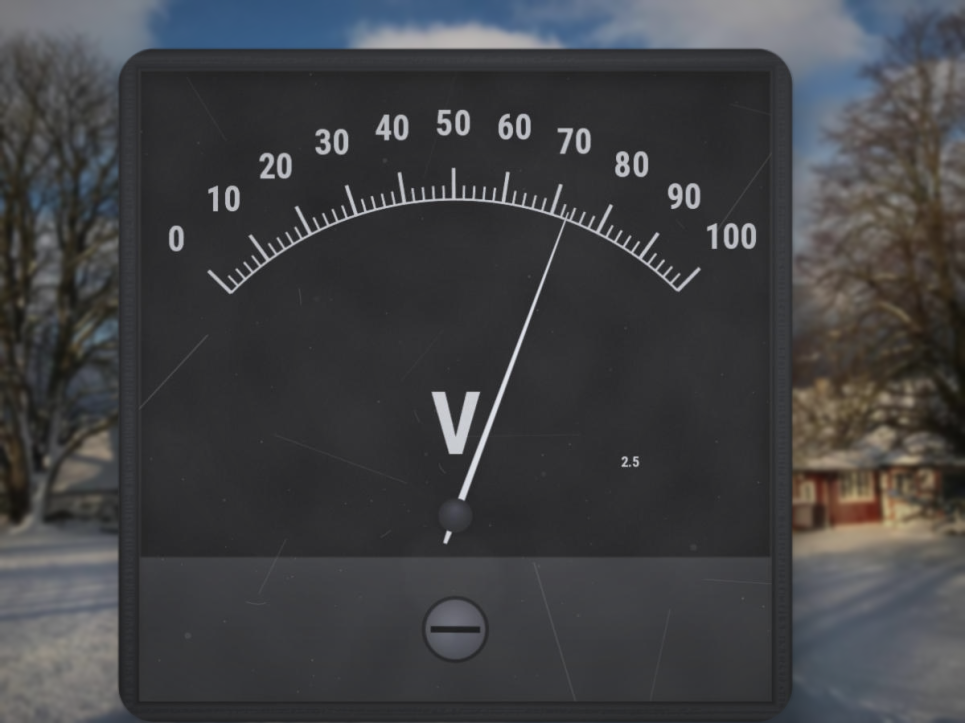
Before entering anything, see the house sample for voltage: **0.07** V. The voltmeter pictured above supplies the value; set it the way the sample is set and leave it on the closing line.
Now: **73** V
